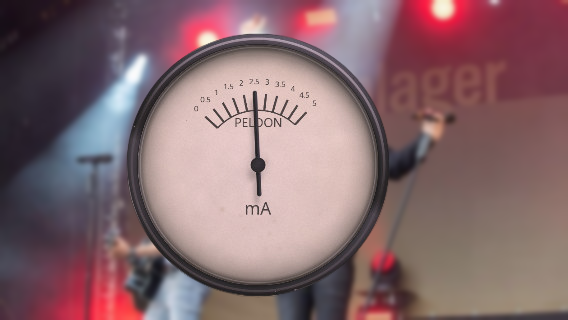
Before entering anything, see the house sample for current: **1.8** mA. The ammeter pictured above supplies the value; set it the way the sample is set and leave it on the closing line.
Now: **2.5** mA
